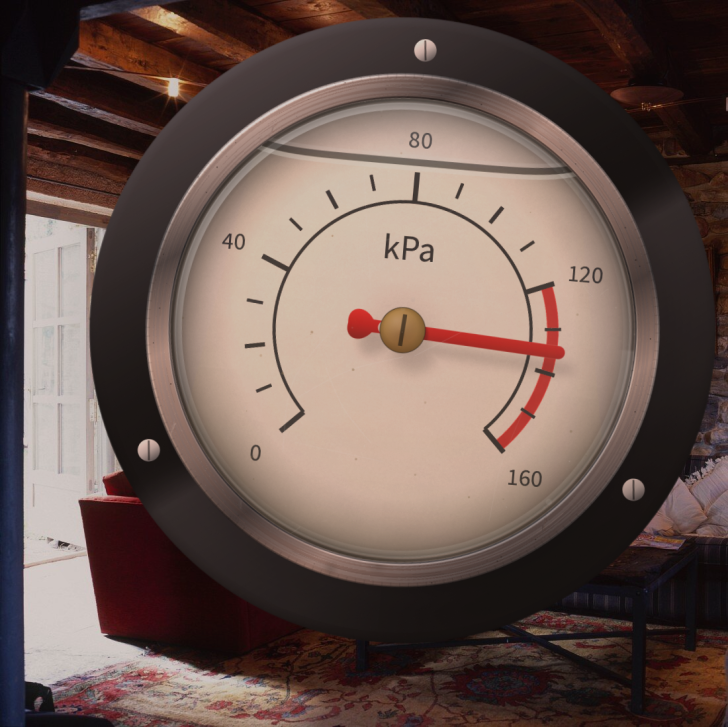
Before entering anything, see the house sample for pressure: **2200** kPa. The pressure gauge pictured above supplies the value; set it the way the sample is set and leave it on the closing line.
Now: **135** kPa
